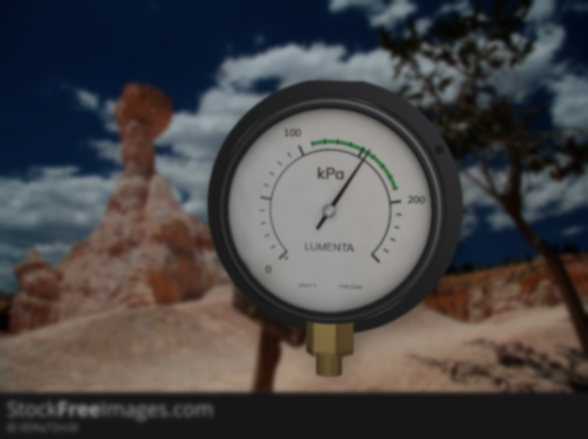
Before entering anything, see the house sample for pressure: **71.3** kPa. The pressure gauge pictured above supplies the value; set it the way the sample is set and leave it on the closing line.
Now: **155** kPa
